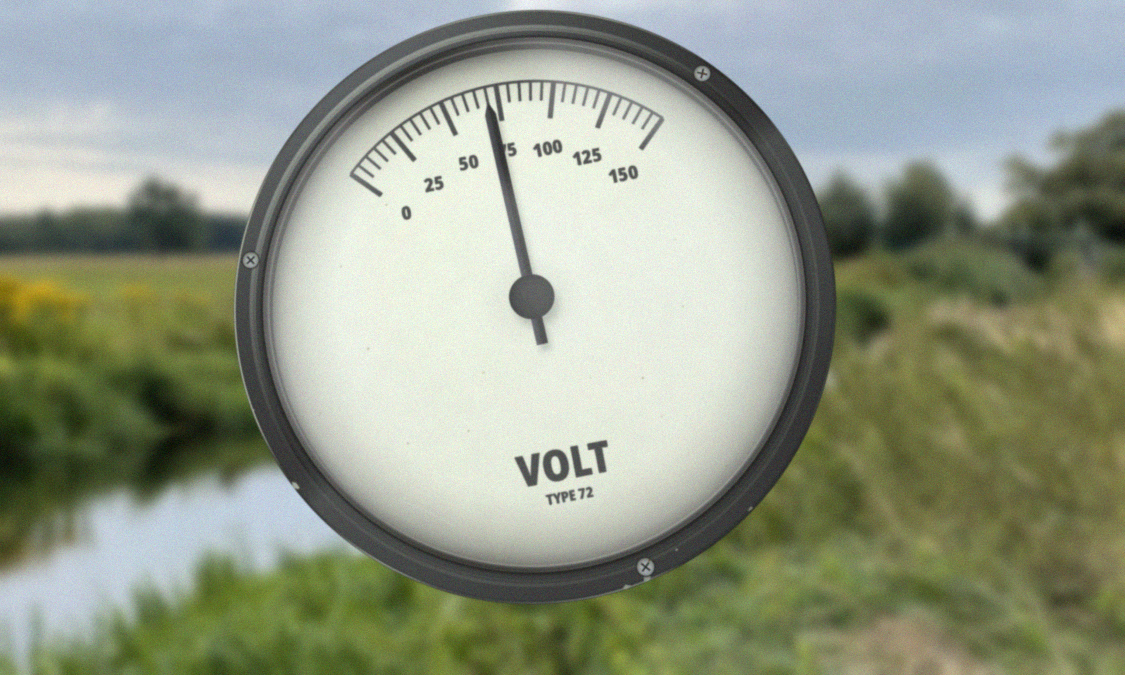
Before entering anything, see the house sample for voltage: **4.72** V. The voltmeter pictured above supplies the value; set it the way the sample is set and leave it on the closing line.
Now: **70** V
